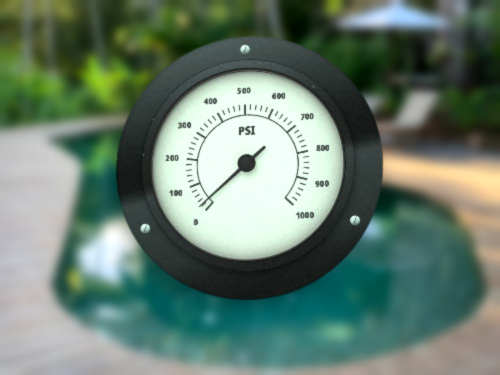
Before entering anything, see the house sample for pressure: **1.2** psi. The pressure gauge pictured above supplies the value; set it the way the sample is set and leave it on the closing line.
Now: **20** psi
